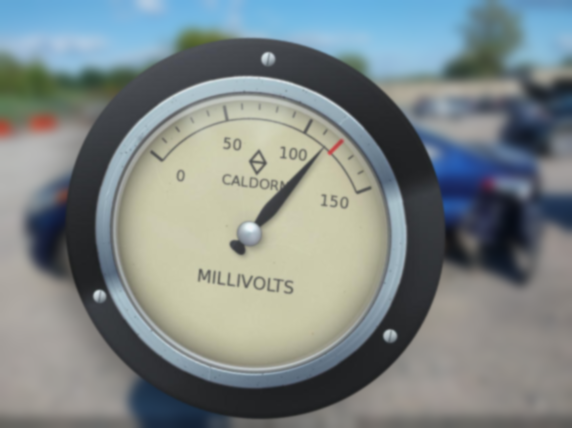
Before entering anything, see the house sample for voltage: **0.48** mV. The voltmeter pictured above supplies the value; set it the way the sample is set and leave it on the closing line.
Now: **115** mV
